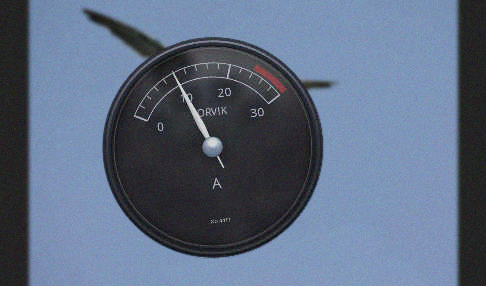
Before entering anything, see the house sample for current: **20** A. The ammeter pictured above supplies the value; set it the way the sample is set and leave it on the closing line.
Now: **10** A
